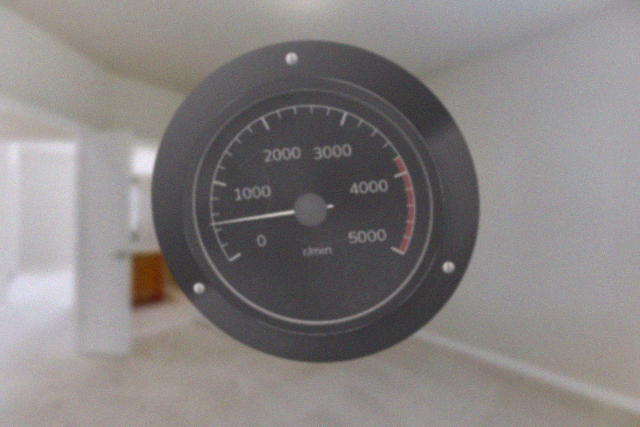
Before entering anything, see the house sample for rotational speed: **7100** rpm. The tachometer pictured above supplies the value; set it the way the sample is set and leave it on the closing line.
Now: **500** rpm
